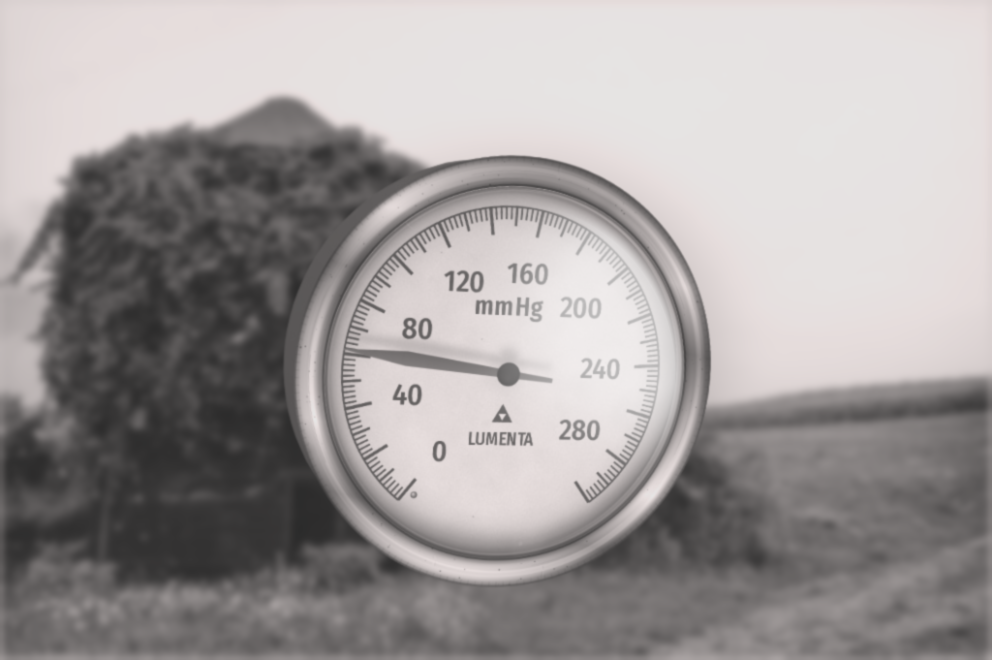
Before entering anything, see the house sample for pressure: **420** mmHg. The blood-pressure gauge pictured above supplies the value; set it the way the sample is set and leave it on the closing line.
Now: **62** mmHg
